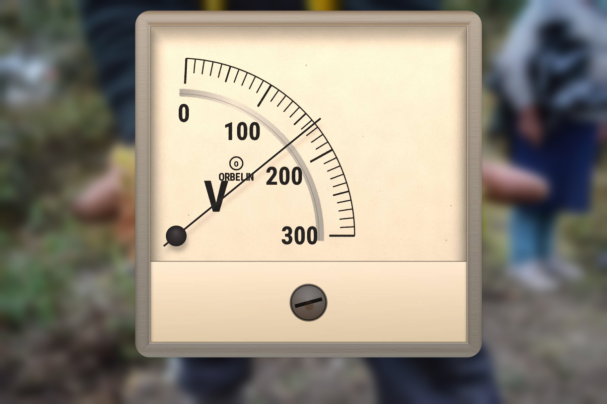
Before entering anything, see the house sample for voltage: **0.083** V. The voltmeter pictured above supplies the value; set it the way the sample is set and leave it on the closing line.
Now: **165** V
